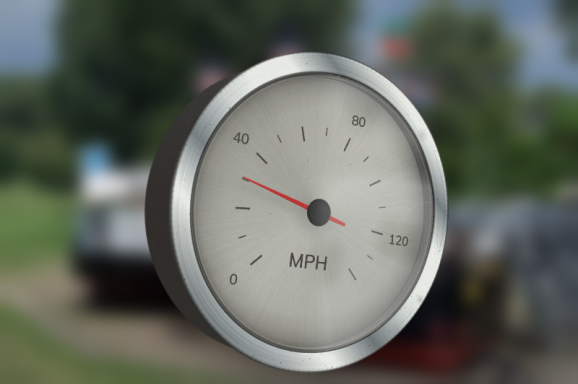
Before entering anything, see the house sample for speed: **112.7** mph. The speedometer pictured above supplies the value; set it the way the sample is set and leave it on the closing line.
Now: **30** mph
